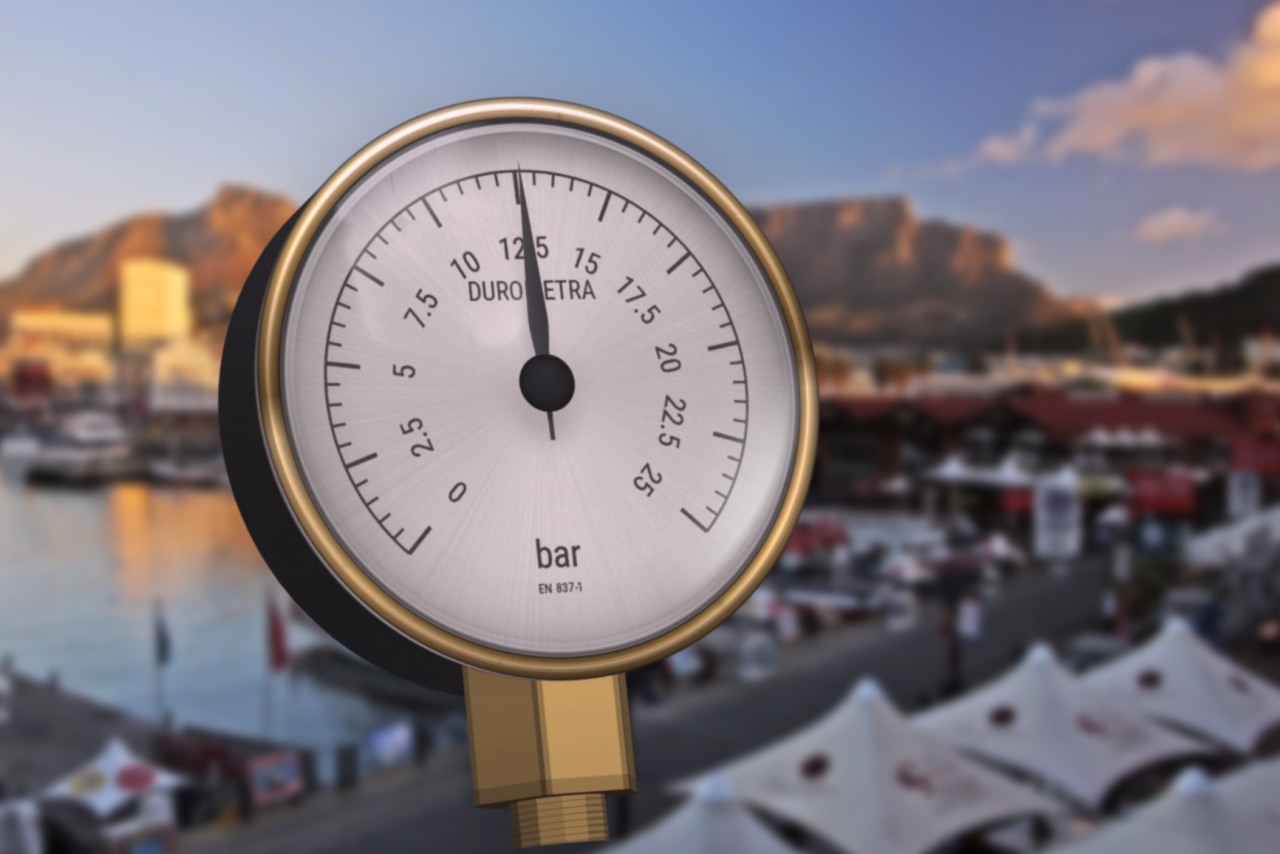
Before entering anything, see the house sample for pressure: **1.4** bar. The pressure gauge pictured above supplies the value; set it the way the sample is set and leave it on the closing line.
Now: **12.5** bar
